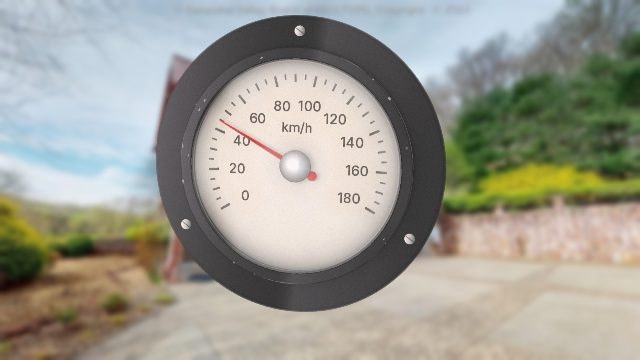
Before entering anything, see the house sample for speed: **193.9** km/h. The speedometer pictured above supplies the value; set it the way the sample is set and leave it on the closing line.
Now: **45** km/h
